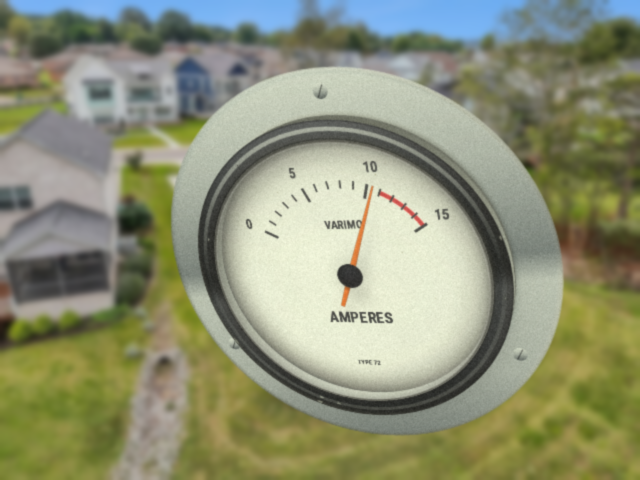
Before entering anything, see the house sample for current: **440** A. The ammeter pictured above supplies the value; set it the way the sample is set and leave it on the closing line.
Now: **10.5** A
